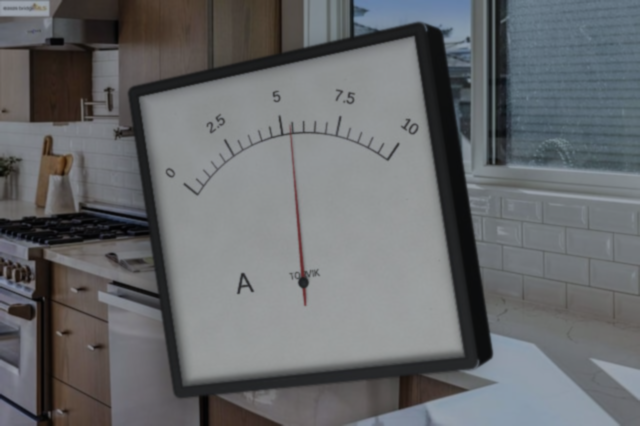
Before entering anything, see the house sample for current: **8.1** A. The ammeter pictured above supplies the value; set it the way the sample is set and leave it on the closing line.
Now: **5.5** A
